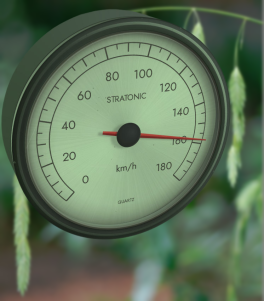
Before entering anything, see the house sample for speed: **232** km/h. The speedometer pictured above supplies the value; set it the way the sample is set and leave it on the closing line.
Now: **157.5** km/h
